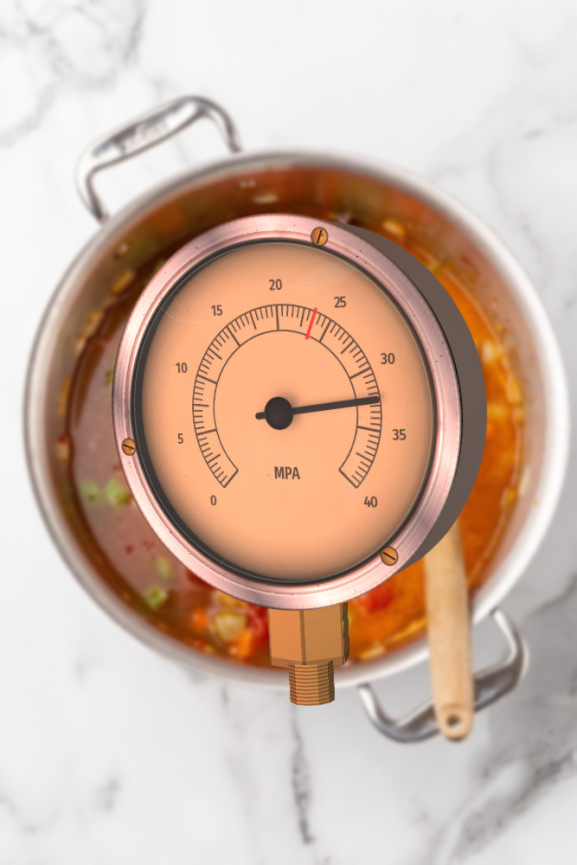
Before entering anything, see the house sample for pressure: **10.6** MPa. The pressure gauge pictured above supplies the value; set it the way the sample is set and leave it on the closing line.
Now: **32.5** MPa
